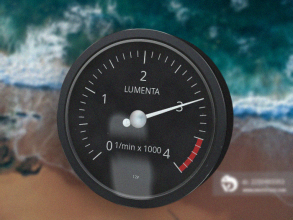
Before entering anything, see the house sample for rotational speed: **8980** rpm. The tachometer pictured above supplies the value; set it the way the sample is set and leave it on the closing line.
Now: **3000** rpm
